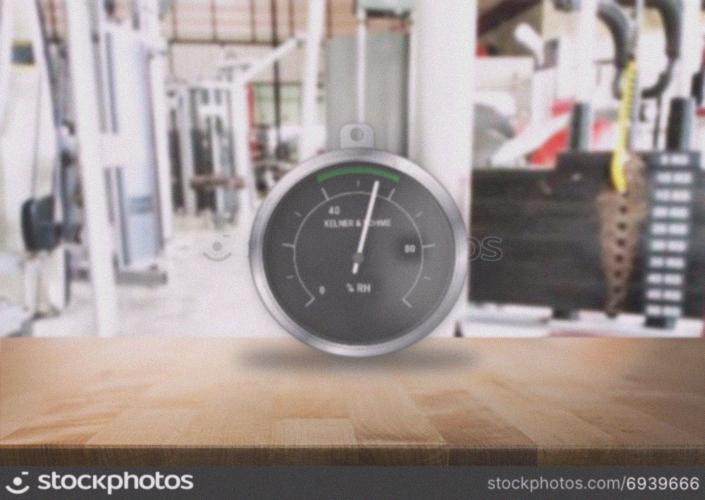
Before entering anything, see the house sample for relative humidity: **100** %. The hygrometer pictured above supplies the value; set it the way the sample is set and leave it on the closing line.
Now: **55** %
